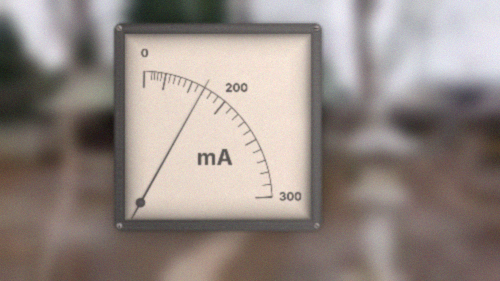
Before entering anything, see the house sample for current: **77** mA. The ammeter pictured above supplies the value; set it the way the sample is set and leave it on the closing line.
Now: **170** mA
